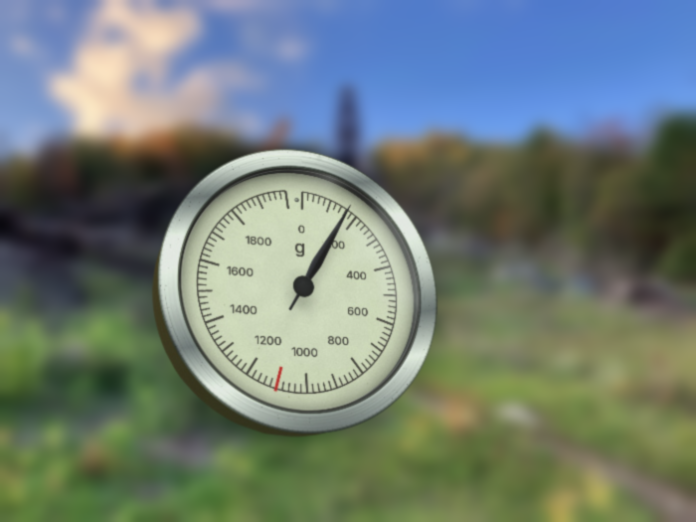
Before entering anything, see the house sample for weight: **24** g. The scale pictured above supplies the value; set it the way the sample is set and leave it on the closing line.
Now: **160** g
